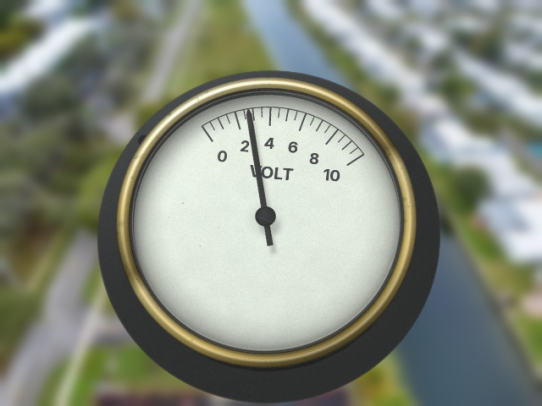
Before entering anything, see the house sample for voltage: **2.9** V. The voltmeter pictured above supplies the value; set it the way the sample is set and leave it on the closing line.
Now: **2.75** V
